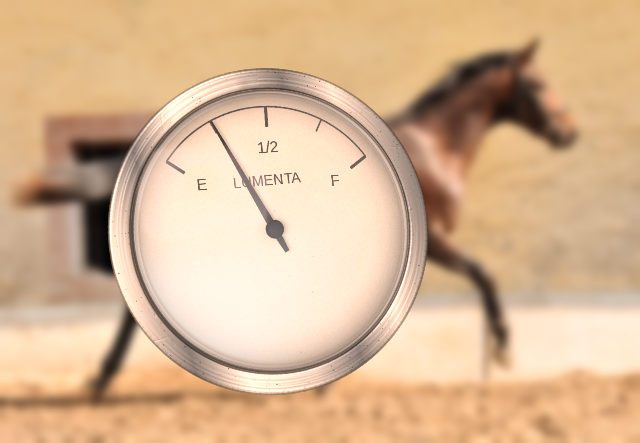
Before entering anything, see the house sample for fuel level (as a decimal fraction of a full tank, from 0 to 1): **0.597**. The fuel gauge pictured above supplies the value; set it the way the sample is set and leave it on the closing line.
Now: **0.25**
